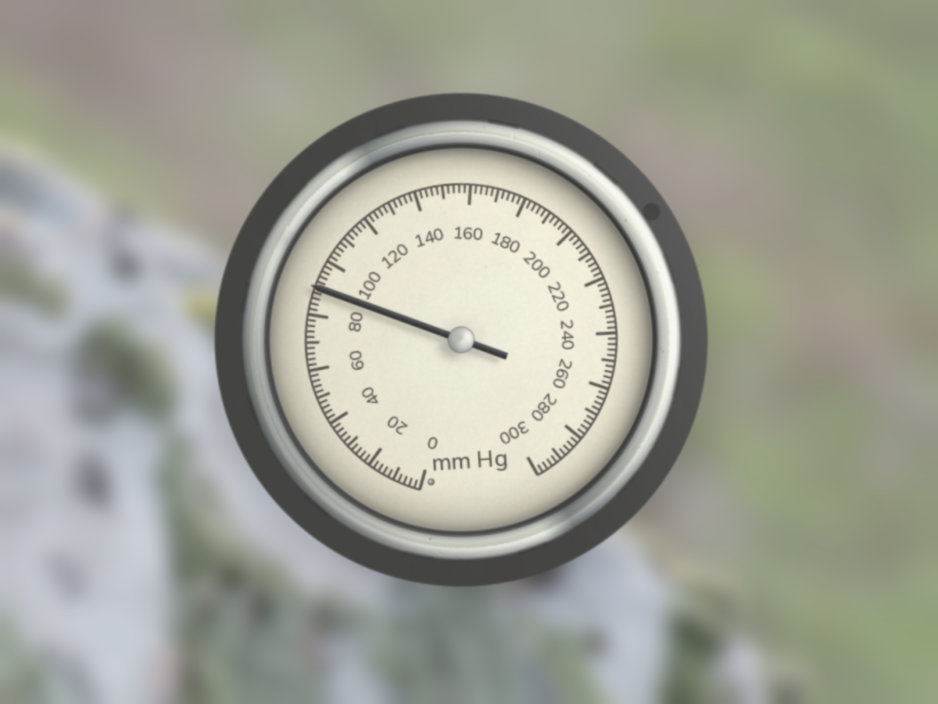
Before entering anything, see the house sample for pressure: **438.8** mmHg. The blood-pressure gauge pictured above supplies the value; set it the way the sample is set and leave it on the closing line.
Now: **90** mmHg
